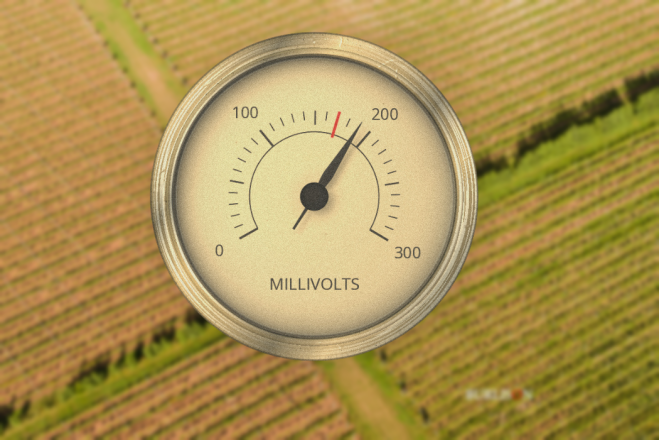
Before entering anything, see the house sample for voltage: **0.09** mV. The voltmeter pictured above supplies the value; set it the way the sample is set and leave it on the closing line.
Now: **190** mV
